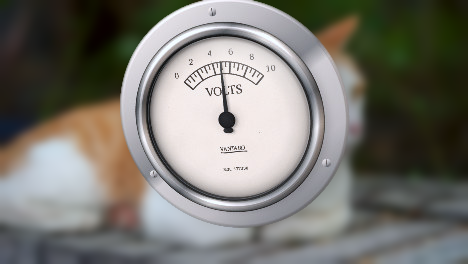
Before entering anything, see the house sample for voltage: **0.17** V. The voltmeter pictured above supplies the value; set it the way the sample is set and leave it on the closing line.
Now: **5** V
